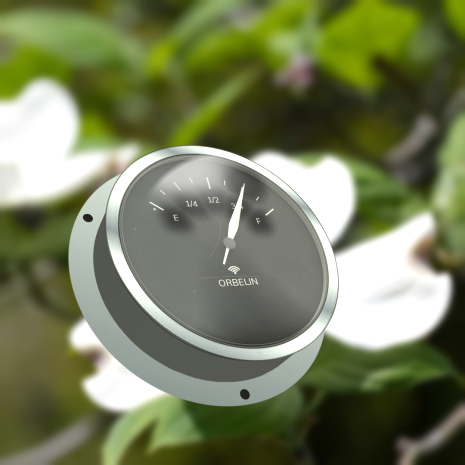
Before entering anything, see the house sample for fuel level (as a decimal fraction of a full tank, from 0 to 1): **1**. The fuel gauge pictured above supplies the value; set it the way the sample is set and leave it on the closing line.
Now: **0.75**
